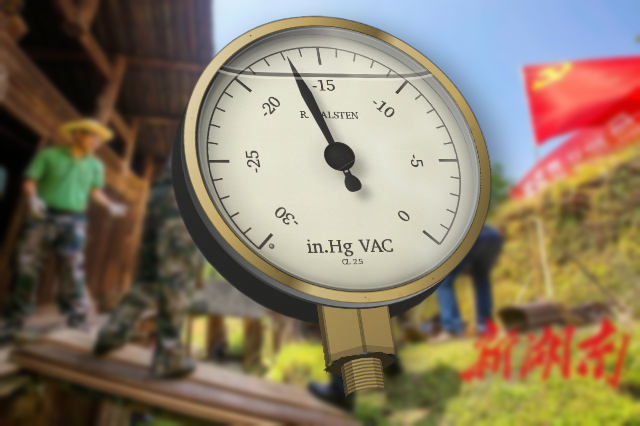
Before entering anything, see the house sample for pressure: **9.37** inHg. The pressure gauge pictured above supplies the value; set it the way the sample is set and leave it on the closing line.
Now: **-17** inHg
